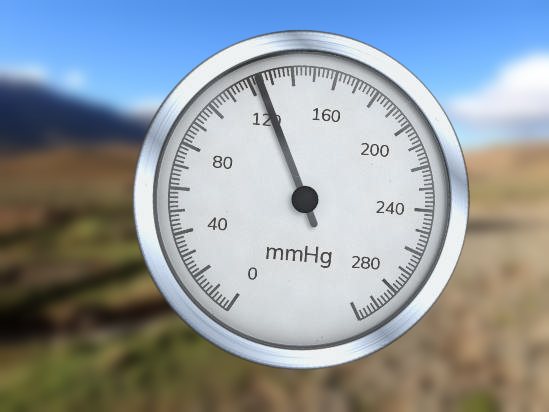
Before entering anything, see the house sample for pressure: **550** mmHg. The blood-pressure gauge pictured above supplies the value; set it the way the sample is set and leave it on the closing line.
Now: **124** mmHg
